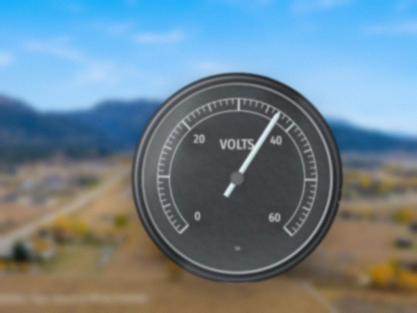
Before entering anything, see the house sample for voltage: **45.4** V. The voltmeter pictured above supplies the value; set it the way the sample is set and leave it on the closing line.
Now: **37** V
